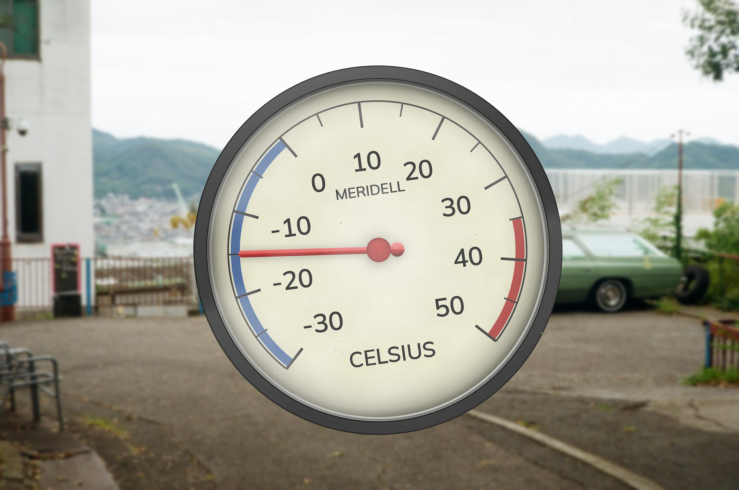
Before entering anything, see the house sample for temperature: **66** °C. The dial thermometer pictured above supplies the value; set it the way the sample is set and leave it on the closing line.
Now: **-15** °C
